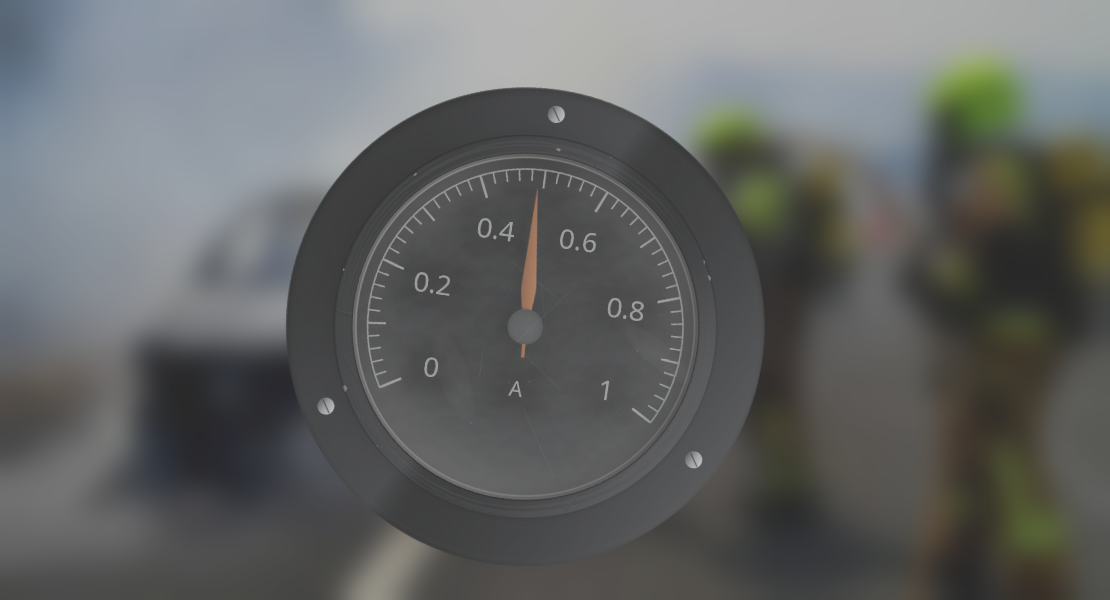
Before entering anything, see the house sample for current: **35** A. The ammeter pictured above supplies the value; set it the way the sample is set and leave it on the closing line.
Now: **0.49** A
